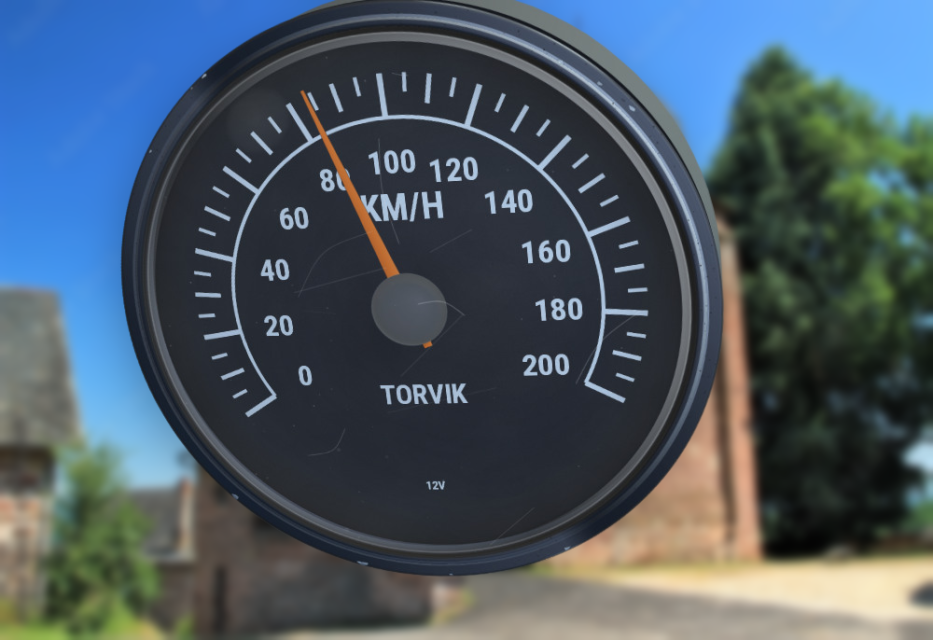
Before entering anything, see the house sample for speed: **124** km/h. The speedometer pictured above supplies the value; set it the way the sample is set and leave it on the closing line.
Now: **85** km/h
